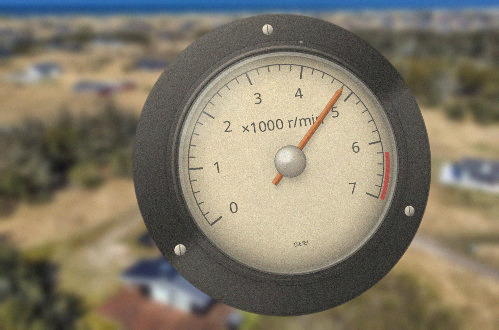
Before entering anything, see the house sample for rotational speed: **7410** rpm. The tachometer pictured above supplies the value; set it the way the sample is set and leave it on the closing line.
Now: **4800** rpm
